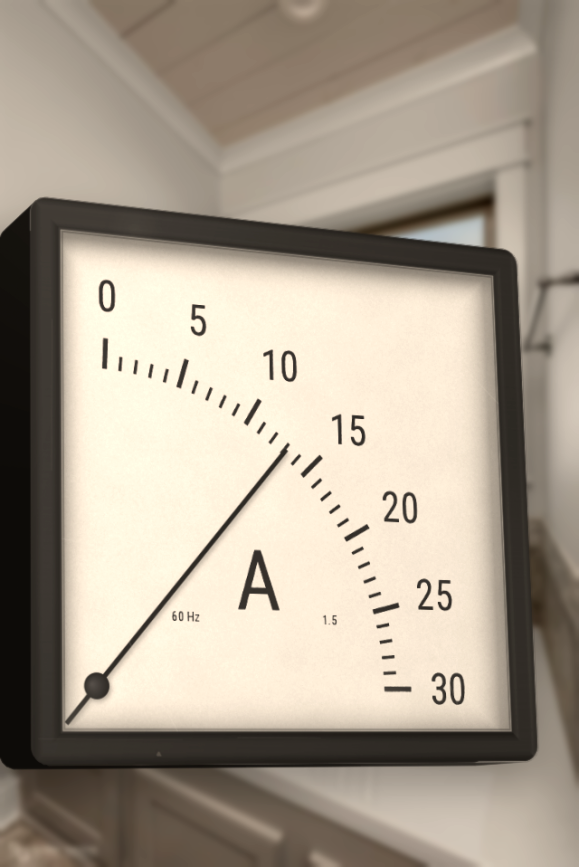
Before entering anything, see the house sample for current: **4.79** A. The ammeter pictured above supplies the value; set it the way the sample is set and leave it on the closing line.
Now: **13** A
